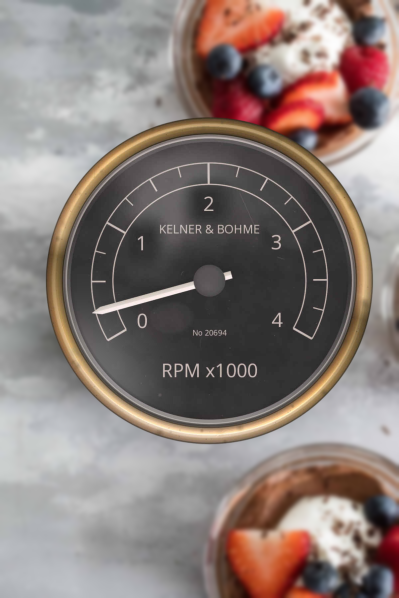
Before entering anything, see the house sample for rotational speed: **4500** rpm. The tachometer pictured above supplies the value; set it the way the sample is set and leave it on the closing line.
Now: **250** rpm
